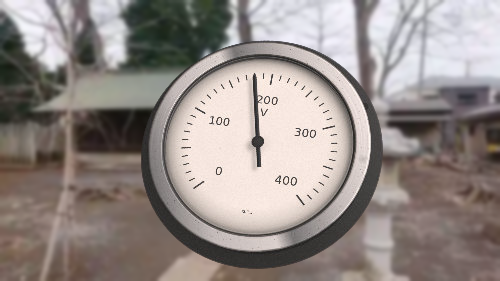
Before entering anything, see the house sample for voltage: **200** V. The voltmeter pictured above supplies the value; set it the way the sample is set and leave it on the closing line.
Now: **180** V
